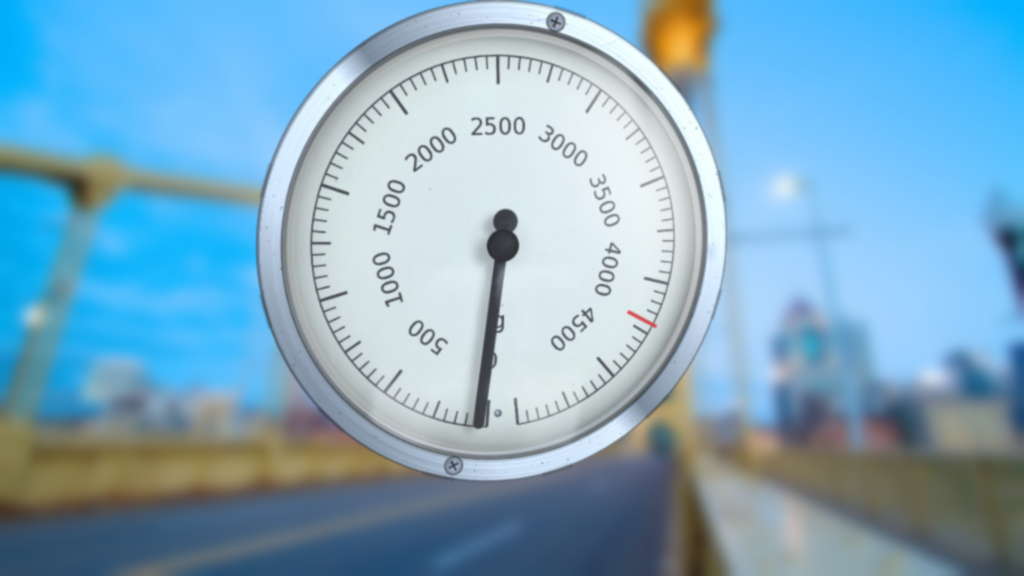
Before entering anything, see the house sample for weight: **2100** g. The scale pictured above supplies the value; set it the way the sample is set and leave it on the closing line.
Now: **50** g
